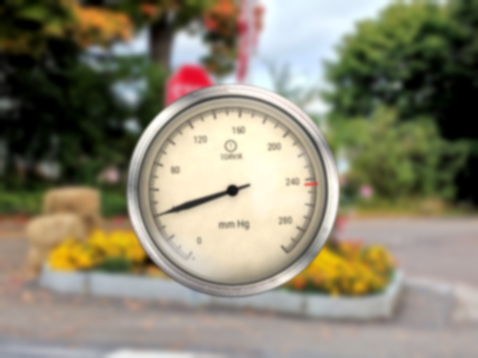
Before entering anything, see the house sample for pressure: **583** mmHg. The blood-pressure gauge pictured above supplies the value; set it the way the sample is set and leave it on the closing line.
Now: **40** mmHg
